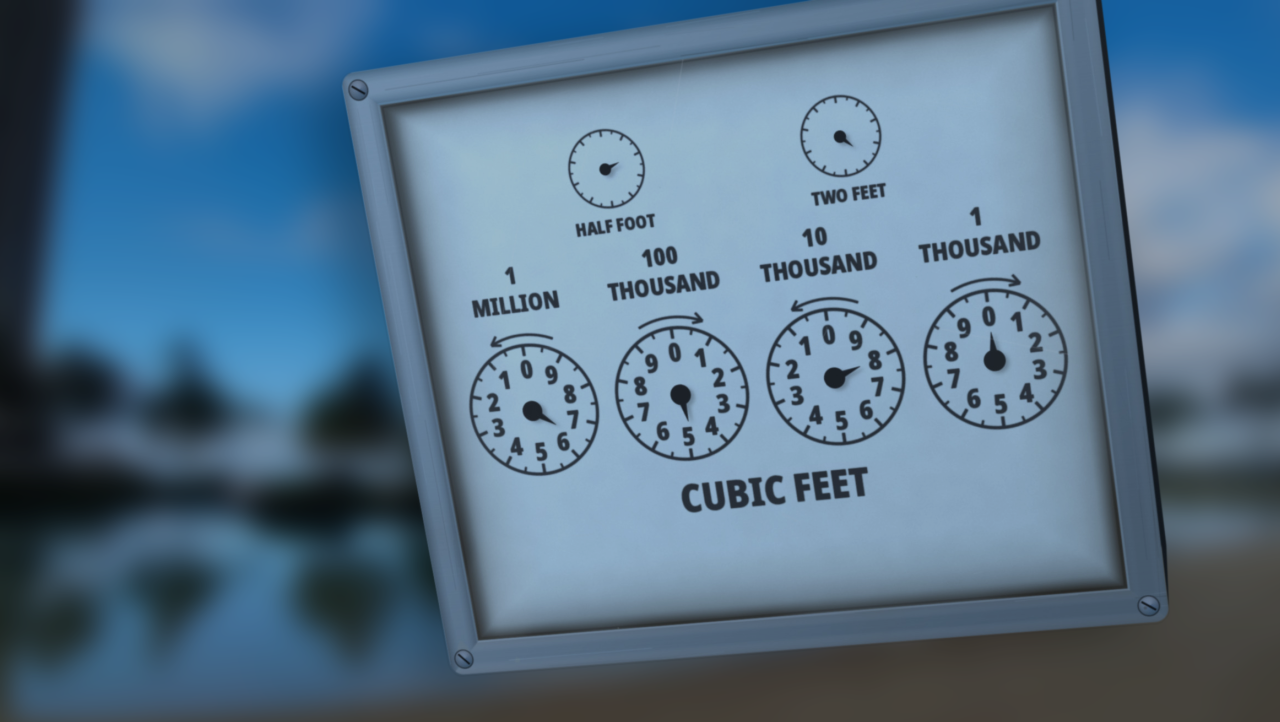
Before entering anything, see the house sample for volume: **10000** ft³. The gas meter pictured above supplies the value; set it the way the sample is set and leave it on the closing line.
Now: **648000** ft³
